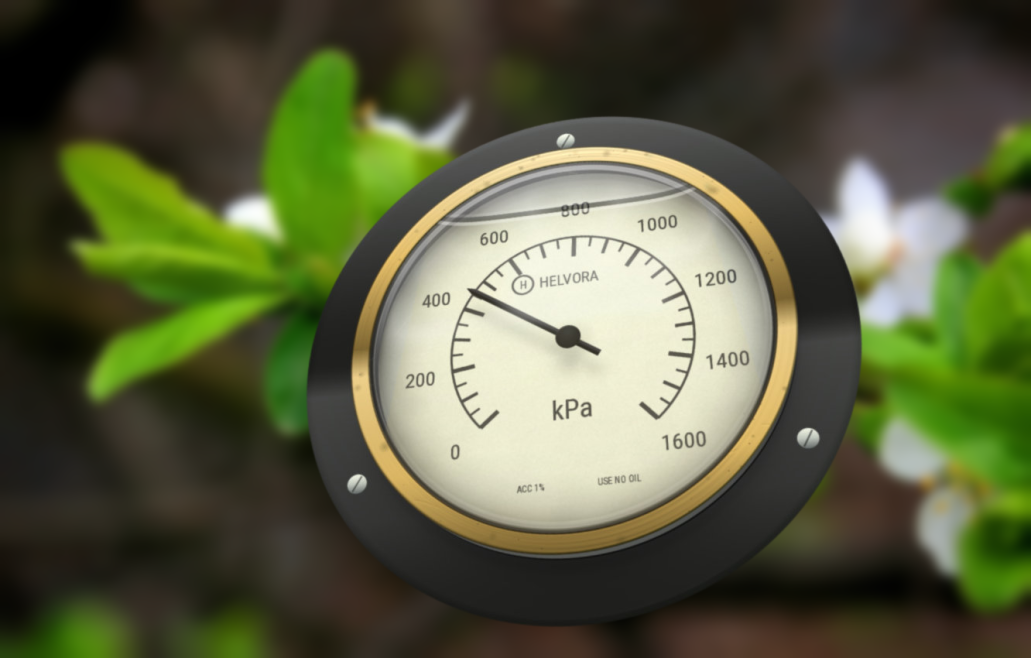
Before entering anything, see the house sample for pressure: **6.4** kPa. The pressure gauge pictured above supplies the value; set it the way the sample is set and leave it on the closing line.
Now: **450** kPa
